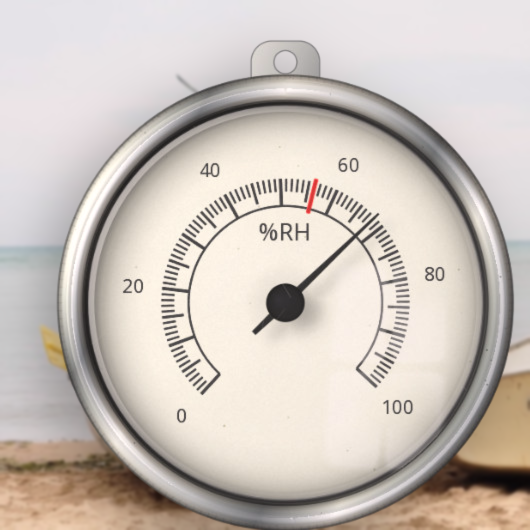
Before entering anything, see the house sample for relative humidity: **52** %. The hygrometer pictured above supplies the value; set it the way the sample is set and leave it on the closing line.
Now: **68** %
